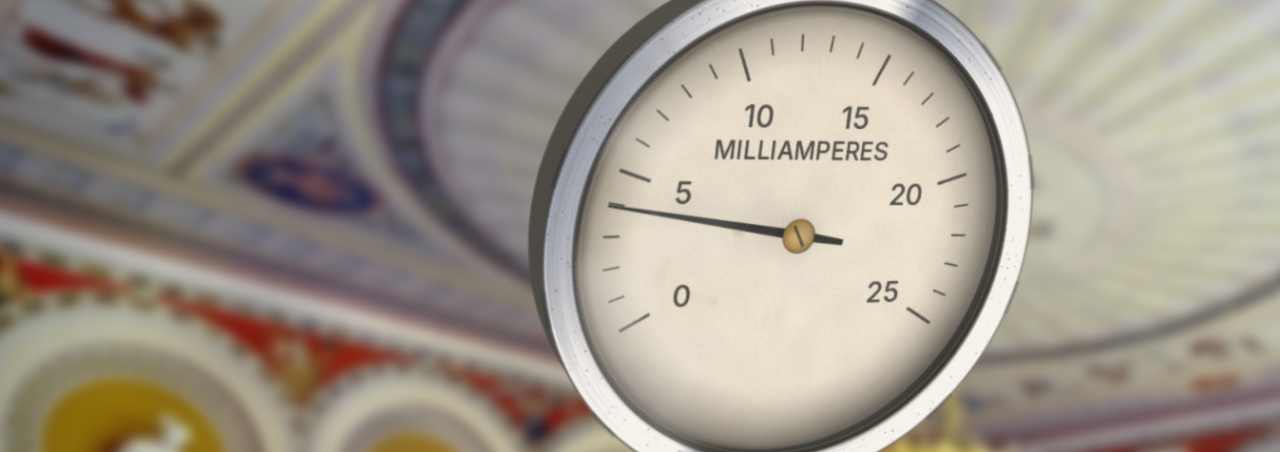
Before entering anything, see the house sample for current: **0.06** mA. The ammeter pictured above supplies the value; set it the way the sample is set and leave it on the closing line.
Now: **4** mA
